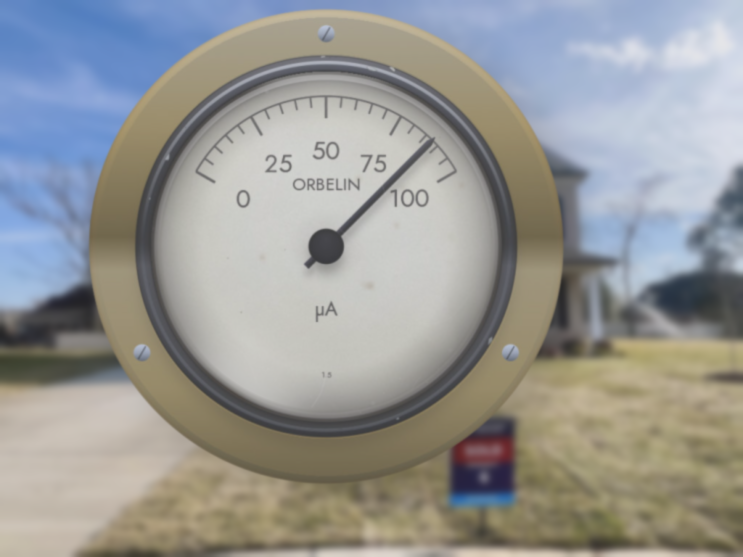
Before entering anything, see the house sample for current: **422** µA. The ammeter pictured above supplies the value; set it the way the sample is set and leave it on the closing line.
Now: **87.5** µA
